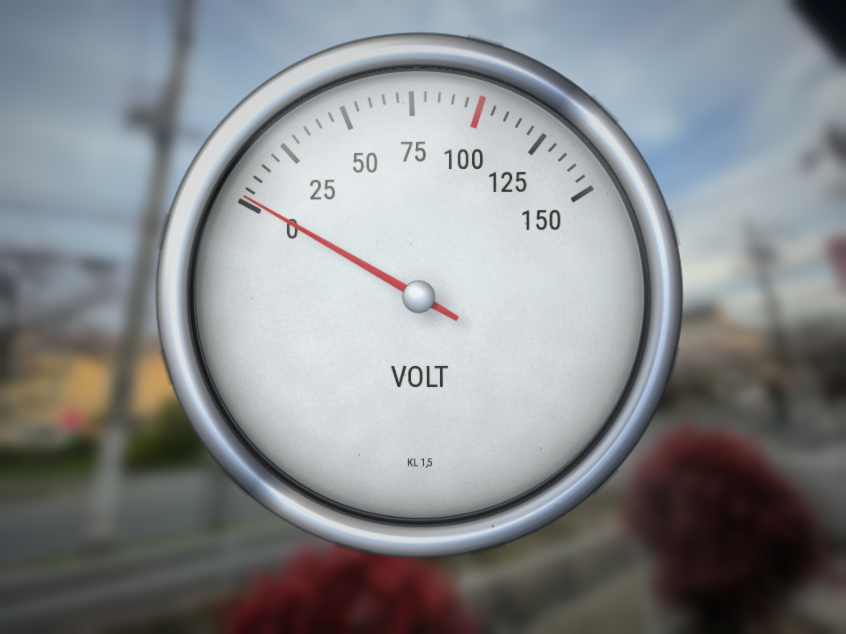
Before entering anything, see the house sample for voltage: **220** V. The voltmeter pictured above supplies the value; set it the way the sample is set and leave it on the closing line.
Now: **2.5** V
